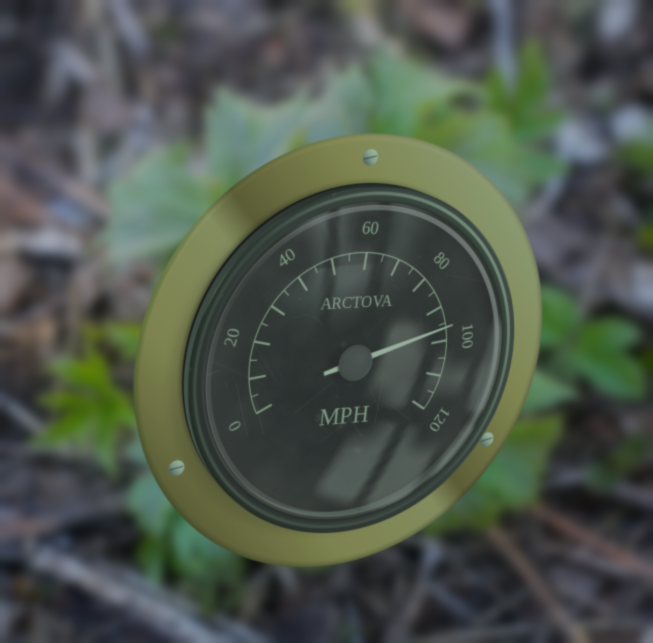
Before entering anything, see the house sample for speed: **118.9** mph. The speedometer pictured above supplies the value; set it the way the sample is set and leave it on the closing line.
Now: **95** mph
